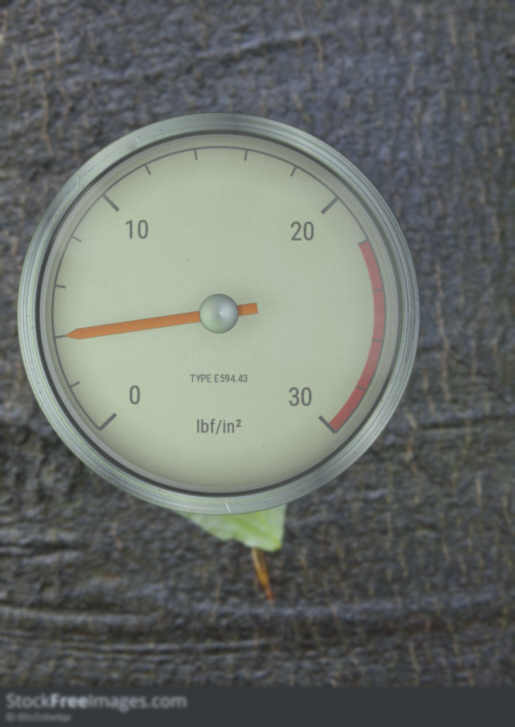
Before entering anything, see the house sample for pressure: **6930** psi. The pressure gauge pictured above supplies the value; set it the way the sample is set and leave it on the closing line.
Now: **4** psi
